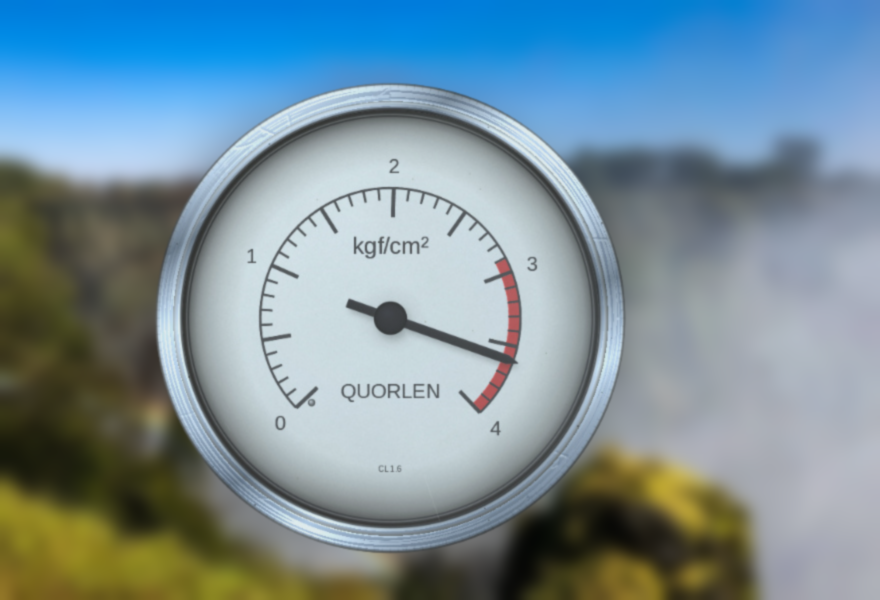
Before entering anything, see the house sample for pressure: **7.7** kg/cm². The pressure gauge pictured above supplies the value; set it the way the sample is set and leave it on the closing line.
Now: **3.6** kg/cm²
